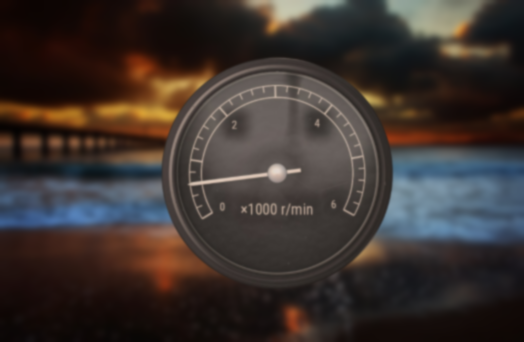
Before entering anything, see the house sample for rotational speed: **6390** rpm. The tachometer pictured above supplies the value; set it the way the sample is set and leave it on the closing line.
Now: **600** rpm
